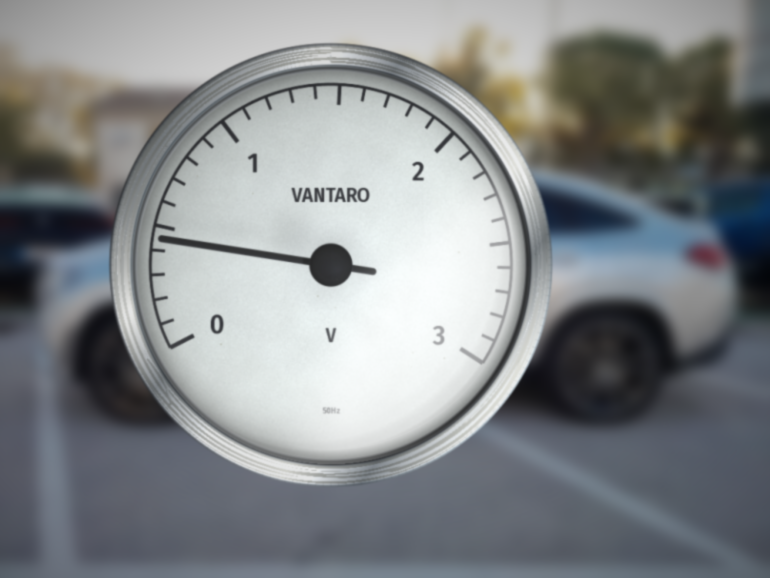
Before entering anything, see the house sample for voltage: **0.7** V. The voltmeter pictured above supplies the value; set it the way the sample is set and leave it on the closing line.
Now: **0.45** V
